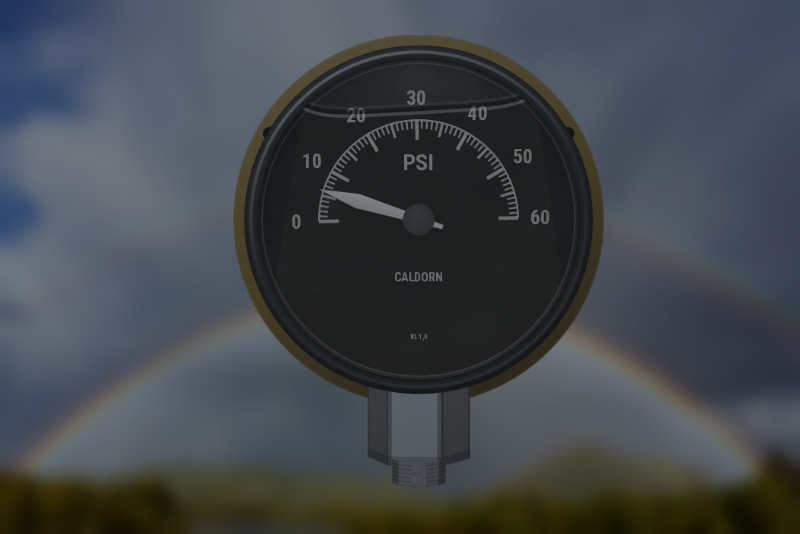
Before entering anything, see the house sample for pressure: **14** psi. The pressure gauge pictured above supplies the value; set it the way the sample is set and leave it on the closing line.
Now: **6** psi
